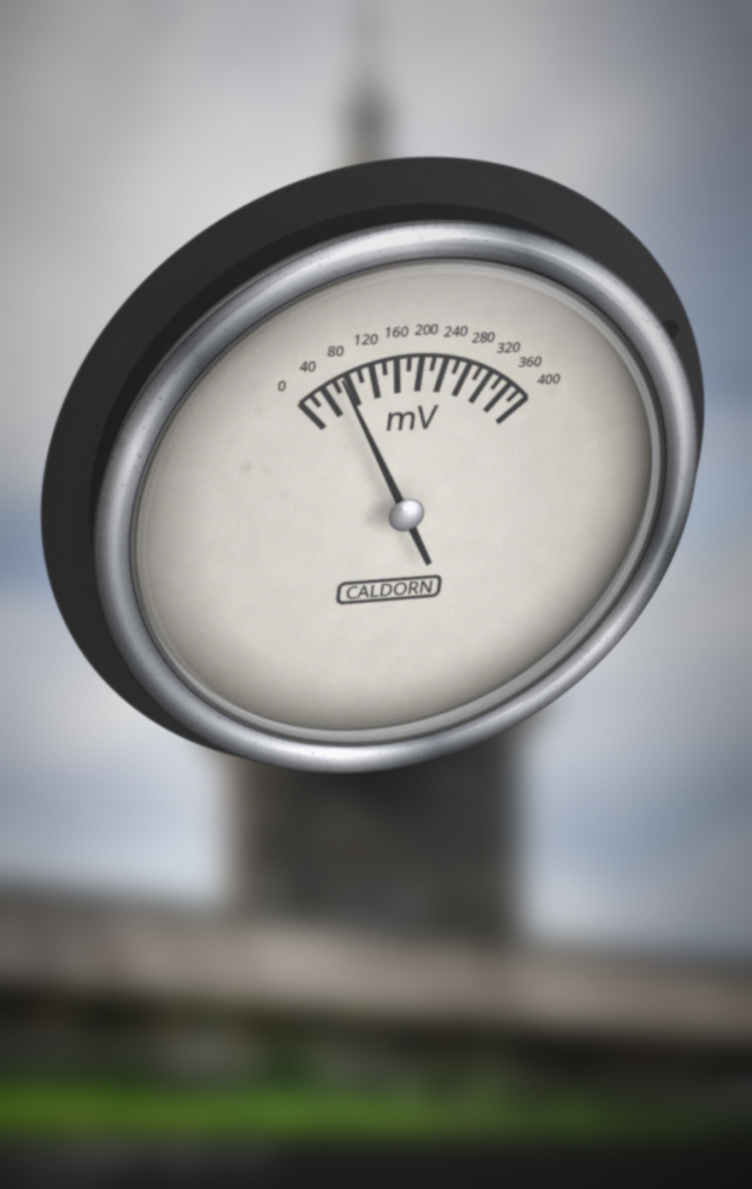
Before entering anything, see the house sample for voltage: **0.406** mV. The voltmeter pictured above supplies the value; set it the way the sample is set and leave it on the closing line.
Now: **70** mV
